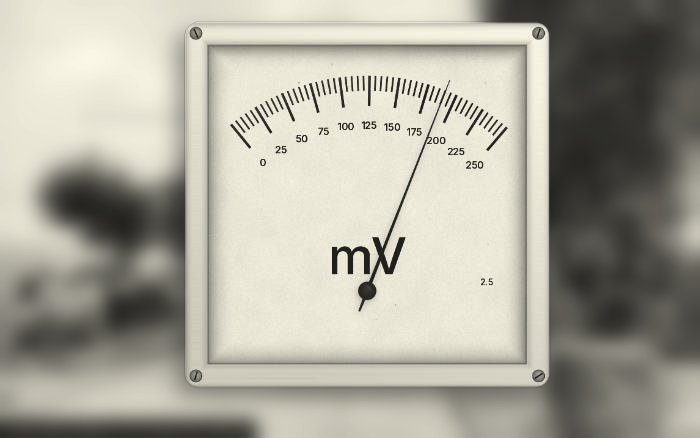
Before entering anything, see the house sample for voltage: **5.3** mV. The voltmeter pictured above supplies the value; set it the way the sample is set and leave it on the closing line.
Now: **190** mV
